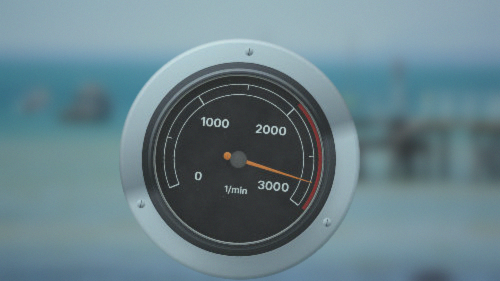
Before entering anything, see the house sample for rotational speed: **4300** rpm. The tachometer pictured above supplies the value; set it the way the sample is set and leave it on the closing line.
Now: **2750** rpm
